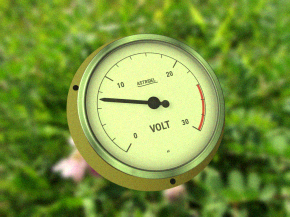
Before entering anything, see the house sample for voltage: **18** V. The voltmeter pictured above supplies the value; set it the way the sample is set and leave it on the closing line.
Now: **7** V
